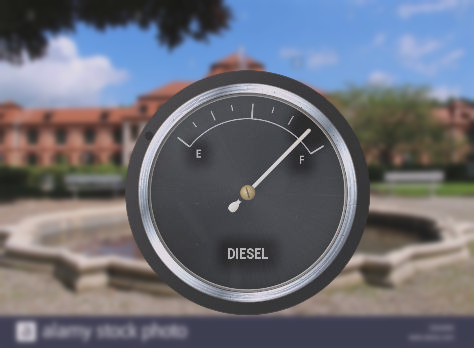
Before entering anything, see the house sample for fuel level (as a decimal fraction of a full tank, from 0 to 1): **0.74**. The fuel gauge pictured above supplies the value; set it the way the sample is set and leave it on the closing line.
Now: **0.875**
